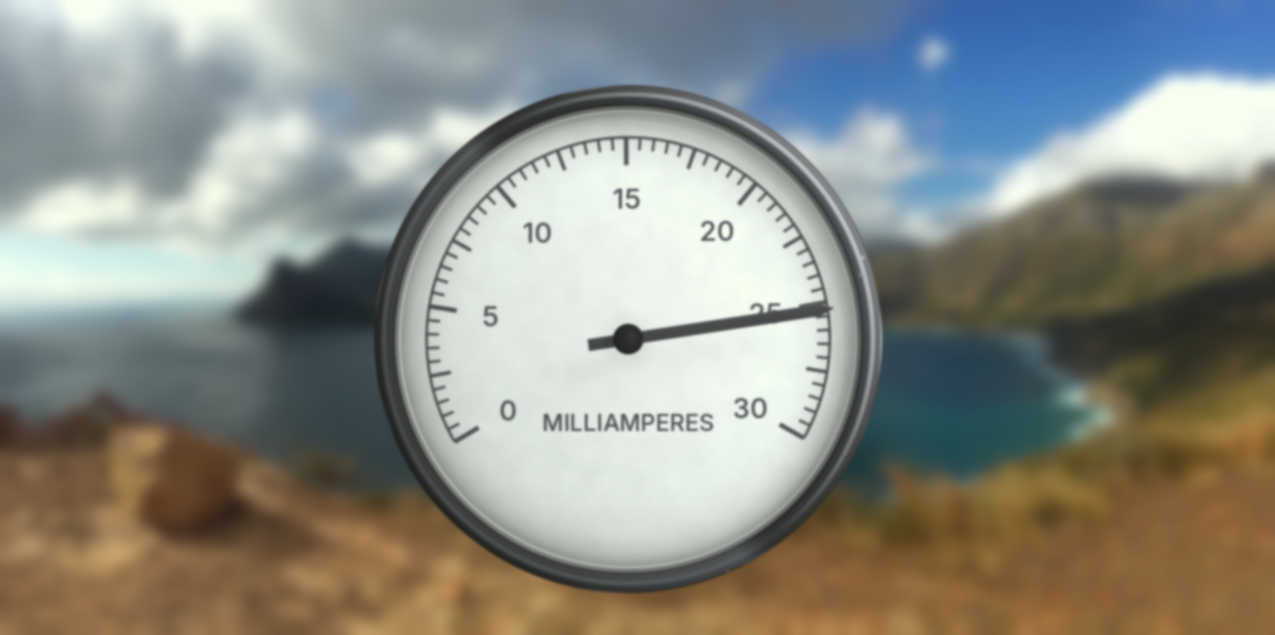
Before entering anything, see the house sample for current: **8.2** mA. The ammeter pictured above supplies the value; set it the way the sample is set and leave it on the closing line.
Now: **25.25** mA
